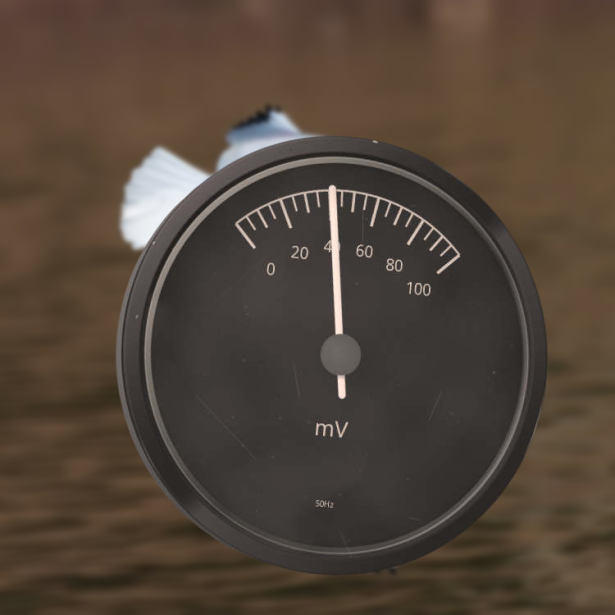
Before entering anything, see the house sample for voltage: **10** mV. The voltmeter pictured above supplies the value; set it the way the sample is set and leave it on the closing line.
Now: **40** mV
